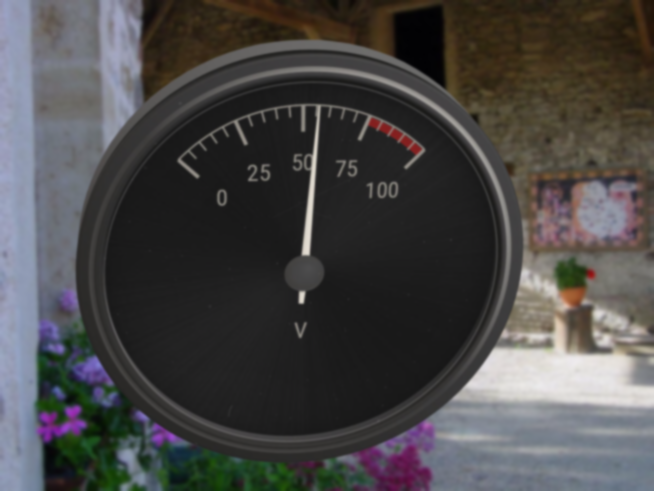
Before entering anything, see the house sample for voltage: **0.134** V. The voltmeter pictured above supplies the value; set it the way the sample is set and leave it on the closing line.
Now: **55** V
